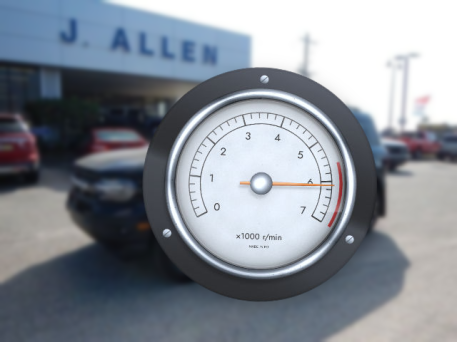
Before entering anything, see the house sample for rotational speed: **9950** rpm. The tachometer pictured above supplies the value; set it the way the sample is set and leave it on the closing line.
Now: **6100** rpm
